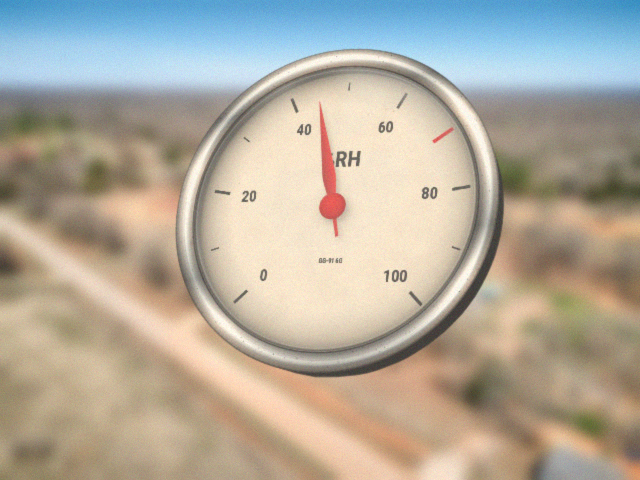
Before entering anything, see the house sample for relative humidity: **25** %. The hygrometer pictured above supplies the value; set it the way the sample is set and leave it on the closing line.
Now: **45** %
